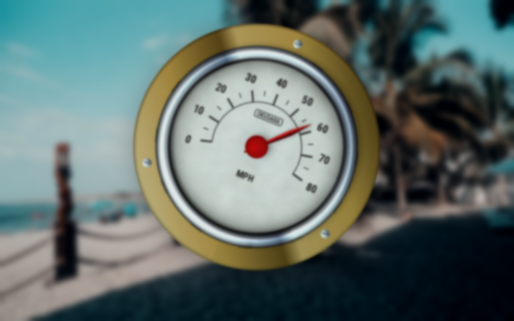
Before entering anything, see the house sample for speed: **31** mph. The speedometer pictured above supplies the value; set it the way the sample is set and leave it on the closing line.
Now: **57.5** mph
